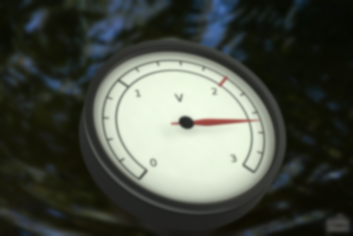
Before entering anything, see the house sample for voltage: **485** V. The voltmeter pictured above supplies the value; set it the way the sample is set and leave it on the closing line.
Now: **2.5** V
